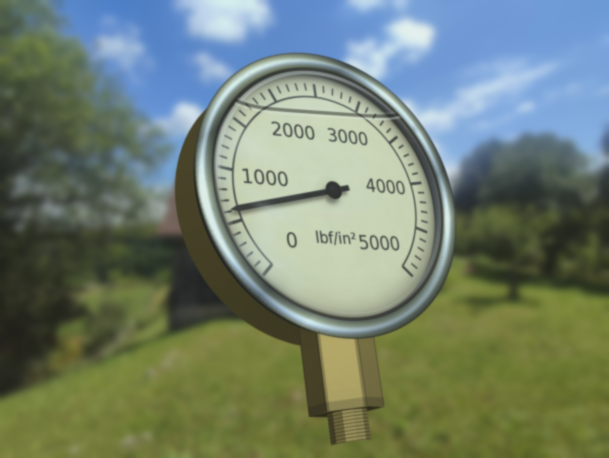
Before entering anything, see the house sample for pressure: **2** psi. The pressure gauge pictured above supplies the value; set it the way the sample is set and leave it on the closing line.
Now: **600** psi
